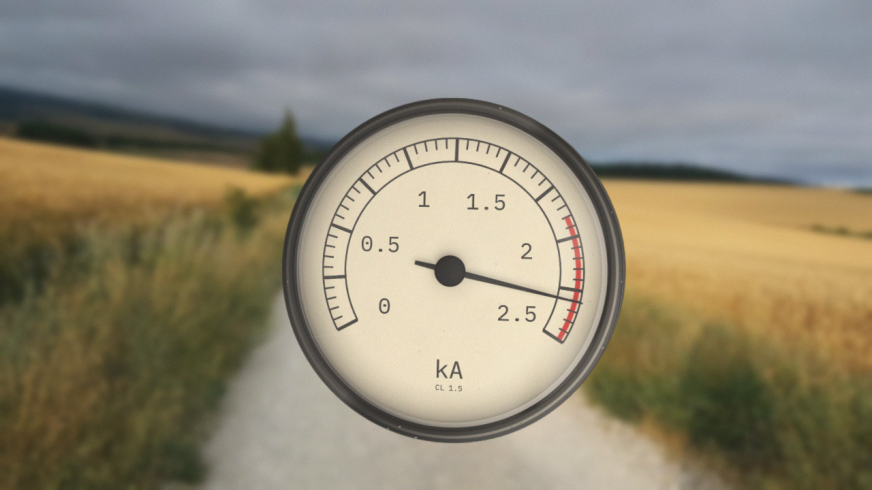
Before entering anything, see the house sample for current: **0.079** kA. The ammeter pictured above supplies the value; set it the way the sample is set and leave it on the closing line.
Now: **2.3** kA
